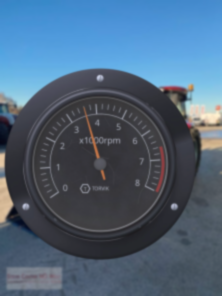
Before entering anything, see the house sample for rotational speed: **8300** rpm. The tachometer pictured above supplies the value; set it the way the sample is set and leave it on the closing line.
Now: **3600** rpm
